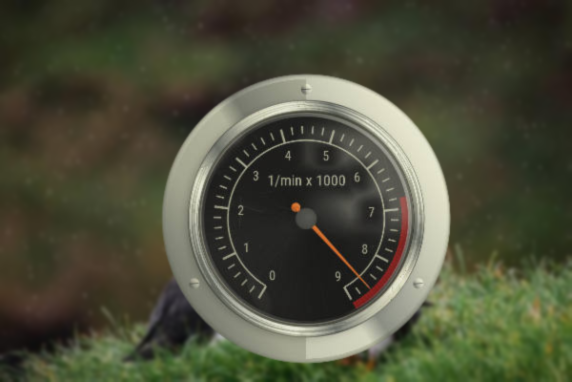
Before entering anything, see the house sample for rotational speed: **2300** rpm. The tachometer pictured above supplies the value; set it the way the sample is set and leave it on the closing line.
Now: **8600** rpm
